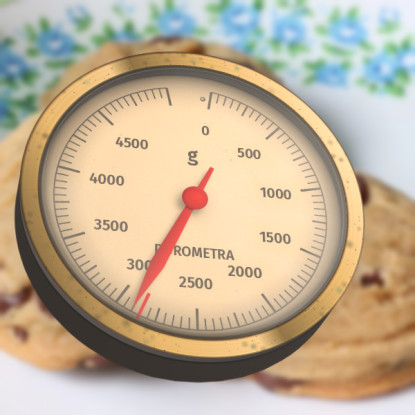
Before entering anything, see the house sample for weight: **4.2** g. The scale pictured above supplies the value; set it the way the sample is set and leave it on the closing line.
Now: **2900** g
